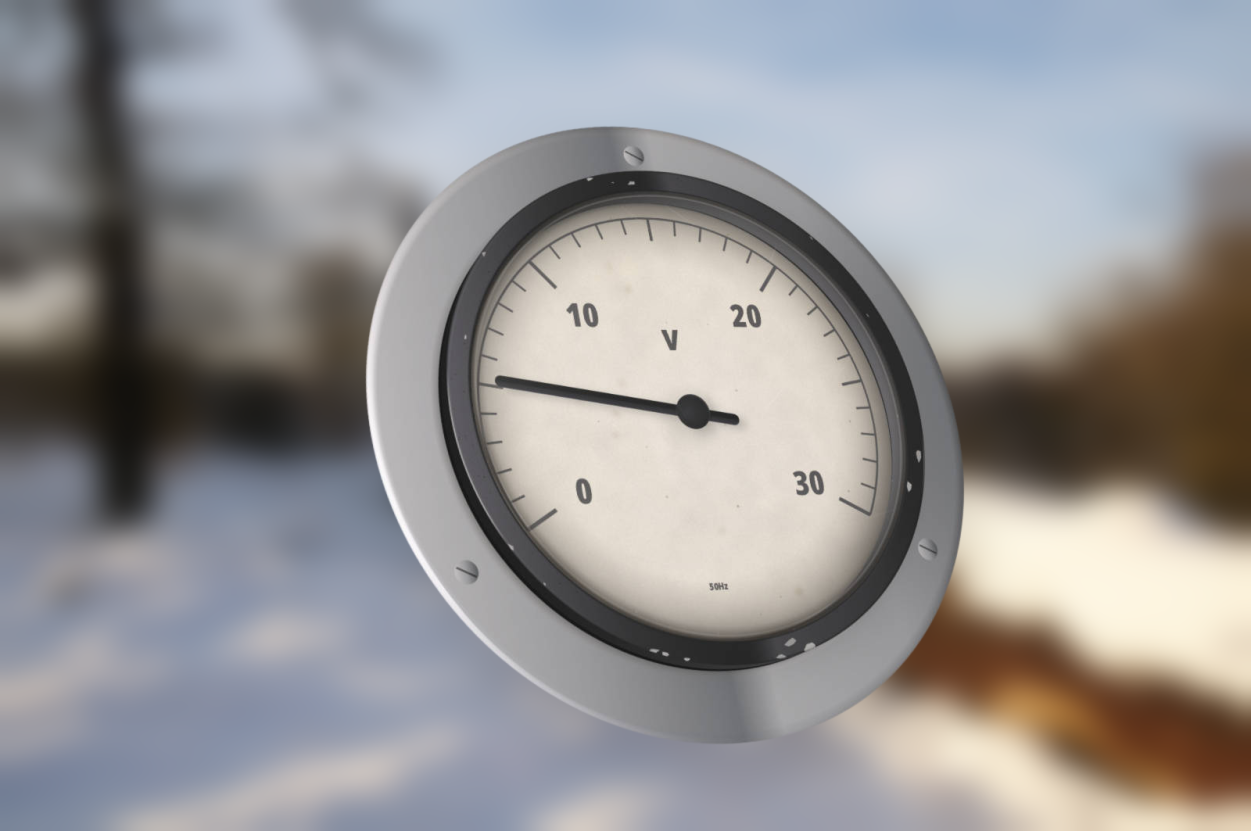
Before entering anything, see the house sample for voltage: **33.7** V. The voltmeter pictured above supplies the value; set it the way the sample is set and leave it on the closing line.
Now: **5** V
